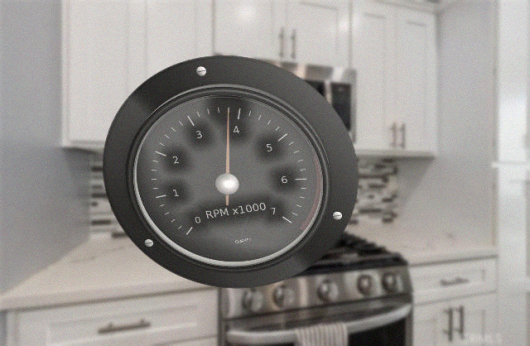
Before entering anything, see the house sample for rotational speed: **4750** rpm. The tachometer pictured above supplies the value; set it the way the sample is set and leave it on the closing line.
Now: **3800** rpm
